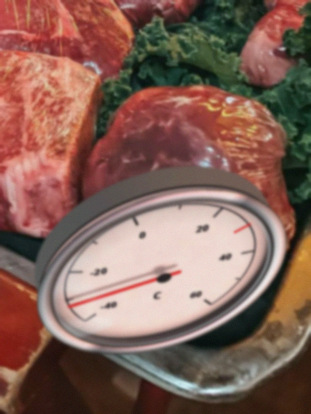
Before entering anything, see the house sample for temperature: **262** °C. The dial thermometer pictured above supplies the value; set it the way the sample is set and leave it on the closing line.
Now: **-30** °C
